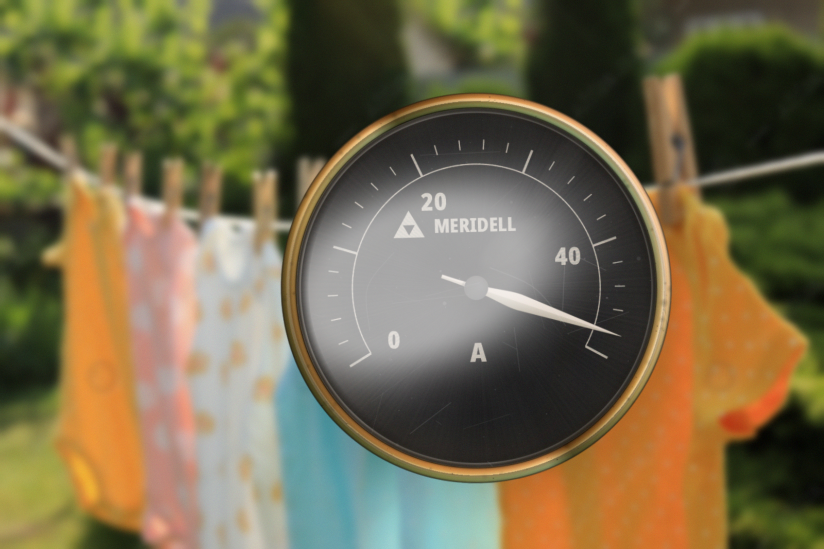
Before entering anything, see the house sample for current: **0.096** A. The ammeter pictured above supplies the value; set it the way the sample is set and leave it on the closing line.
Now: **48** A
